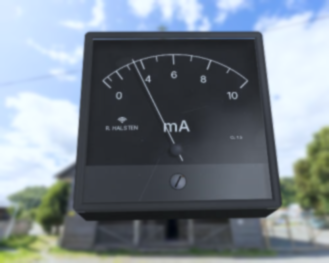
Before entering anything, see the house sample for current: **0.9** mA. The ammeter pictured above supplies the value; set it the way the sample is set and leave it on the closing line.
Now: **3.5** mA
